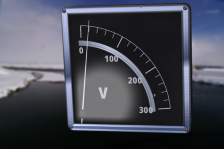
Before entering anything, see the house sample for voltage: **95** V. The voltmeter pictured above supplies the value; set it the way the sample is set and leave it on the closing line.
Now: **20** V
